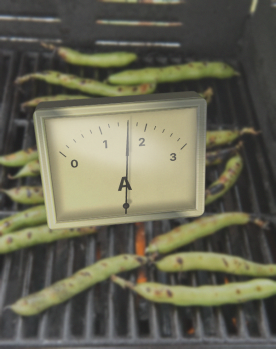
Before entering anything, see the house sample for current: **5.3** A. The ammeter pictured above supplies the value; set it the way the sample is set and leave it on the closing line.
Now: **1.6** A
